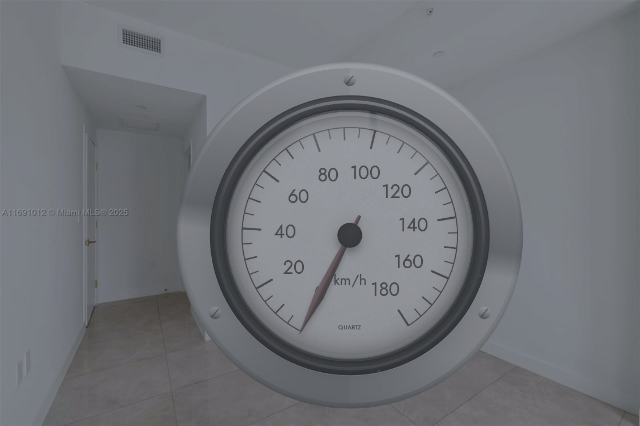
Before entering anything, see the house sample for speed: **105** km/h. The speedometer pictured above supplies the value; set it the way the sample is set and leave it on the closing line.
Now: **0** km/h
